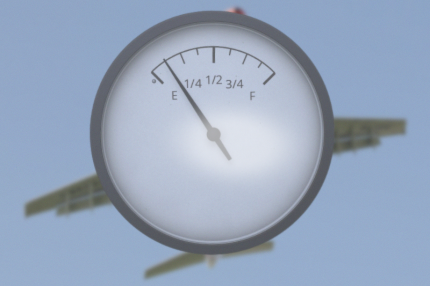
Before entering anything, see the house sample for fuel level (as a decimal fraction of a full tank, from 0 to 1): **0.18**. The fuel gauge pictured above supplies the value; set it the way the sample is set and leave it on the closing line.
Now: **0.125**
